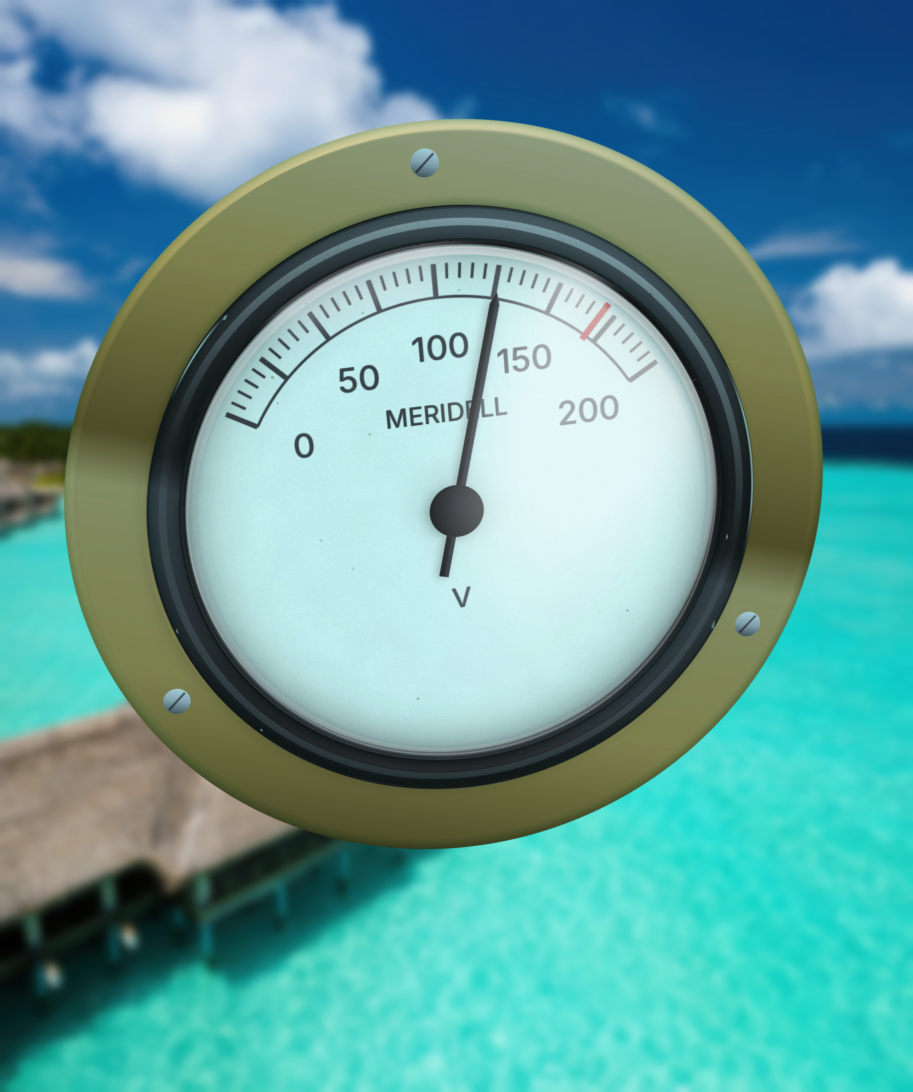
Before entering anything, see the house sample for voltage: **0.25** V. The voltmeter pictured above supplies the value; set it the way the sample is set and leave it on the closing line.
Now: **125** V
